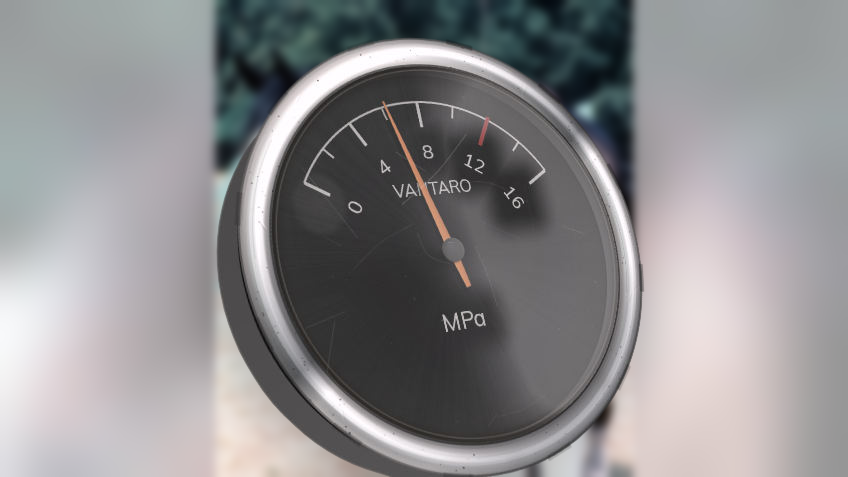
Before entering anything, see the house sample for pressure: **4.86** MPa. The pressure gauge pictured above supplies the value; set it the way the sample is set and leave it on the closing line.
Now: **6** MPa
